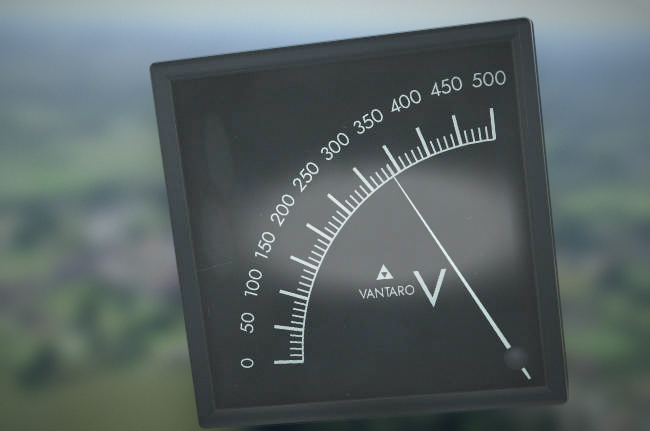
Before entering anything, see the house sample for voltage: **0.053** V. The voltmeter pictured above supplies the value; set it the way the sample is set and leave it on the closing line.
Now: **340** V
